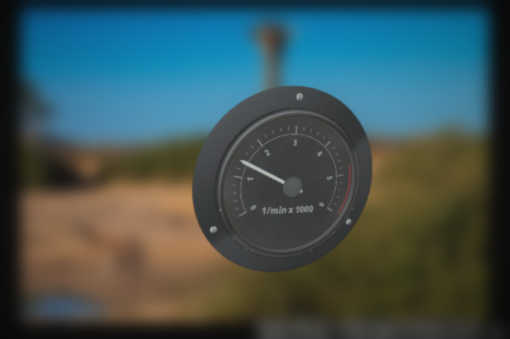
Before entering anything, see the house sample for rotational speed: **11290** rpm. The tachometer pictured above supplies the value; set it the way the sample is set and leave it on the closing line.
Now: **1400** rpm
